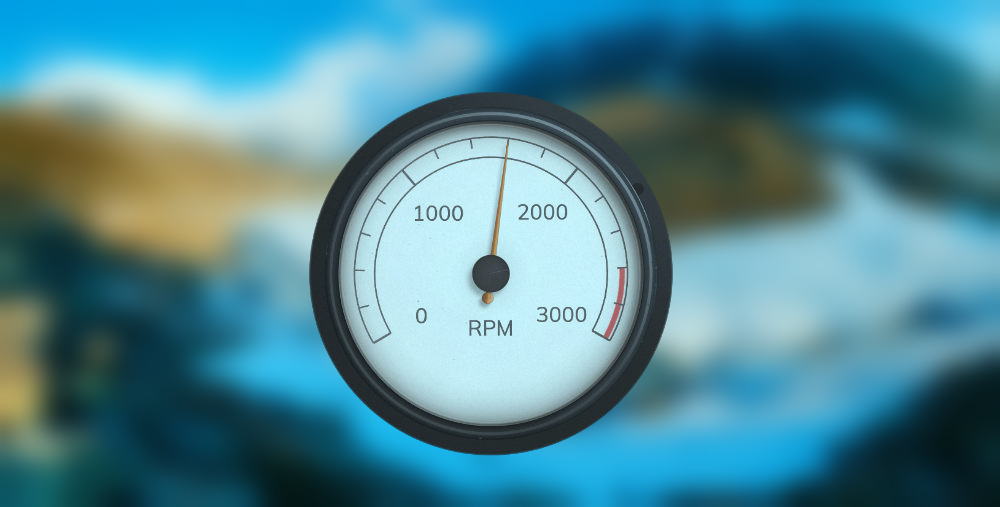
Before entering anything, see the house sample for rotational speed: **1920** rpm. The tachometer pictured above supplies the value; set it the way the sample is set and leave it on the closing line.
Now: **1600** rpm
